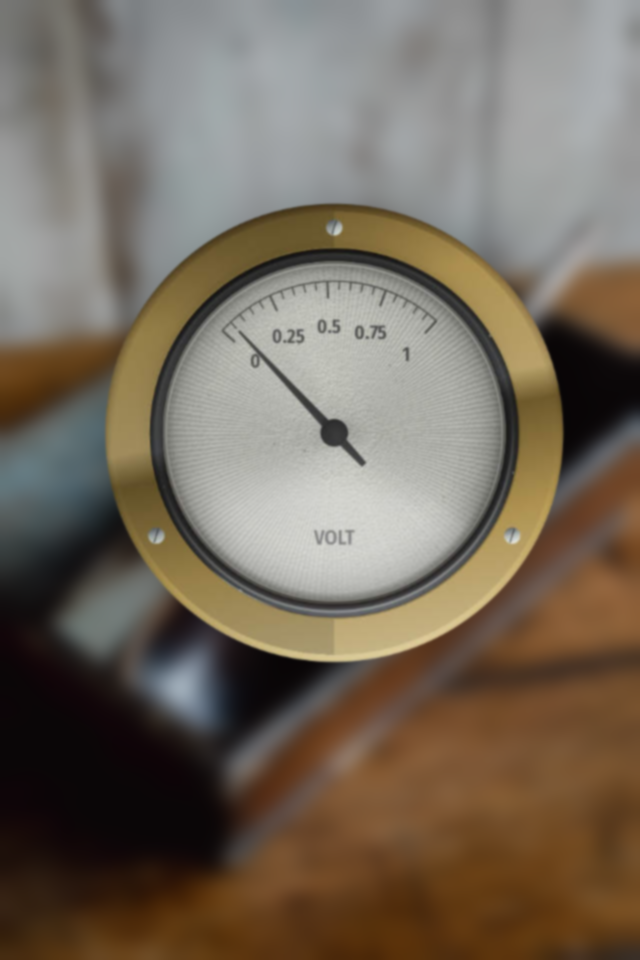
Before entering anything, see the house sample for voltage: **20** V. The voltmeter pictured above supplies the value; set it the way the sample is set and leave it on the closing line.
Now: **0.05** V
